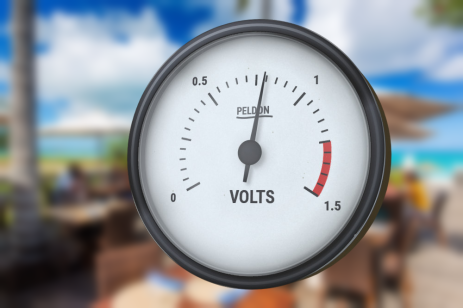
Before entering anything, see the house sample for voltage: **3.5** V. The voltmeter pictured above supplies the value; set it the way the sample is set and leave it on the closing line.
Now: **0.8** V
